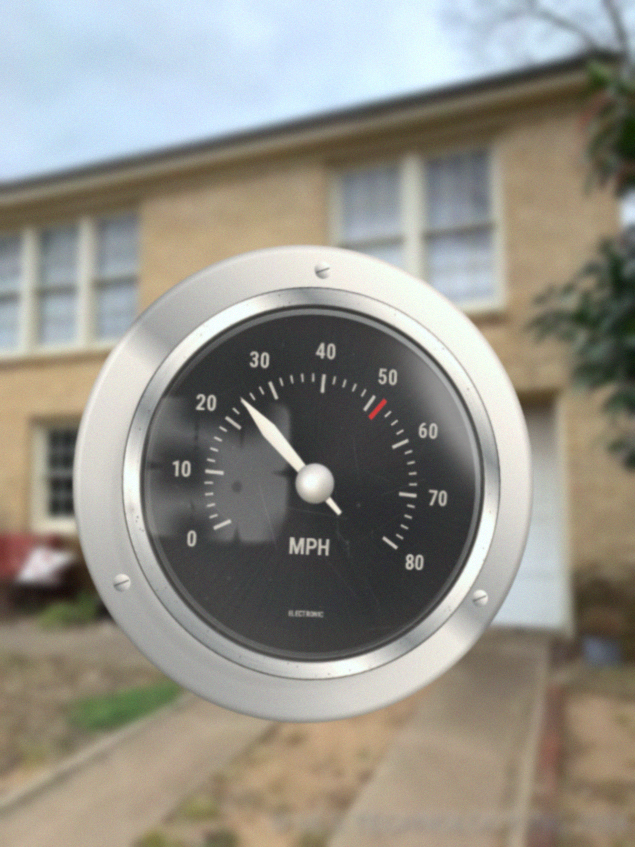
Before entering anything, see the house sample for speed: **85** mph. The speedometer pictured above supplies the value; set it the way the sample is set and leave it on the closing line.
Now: **24** mph
